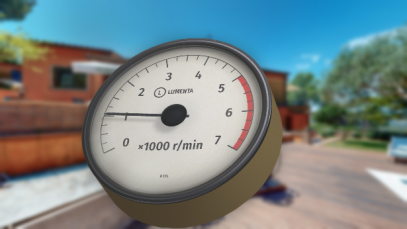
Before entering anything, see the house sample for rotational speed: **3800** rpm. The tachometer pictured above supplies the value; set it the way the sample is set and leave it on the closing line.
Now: **1000** rpm
